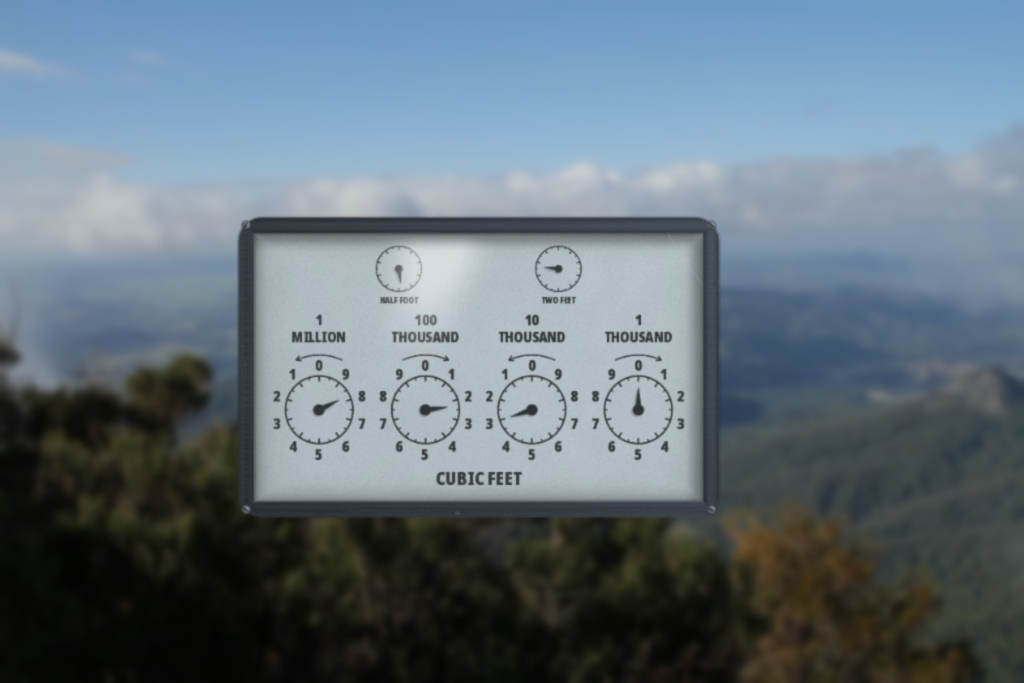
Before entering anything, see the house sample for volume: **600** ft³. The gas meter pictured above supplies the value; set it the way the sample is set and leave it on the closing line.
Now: **823000** ft³
